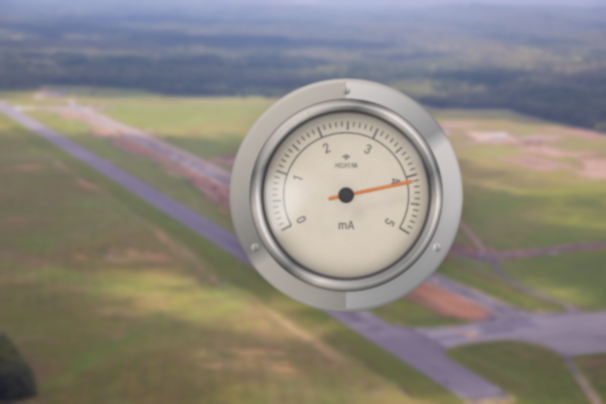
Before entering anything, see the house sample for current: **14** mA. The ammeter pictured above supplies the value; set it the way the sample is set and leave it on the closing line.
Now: **4.1** mA
